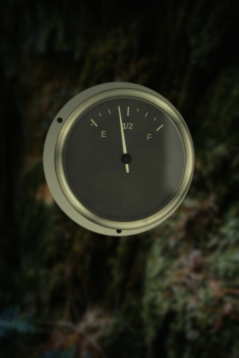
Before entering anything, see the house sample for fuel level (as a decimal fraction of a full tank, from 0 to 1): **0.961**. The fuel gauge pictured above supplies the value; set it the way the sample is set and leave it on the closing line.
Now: **0.375**
